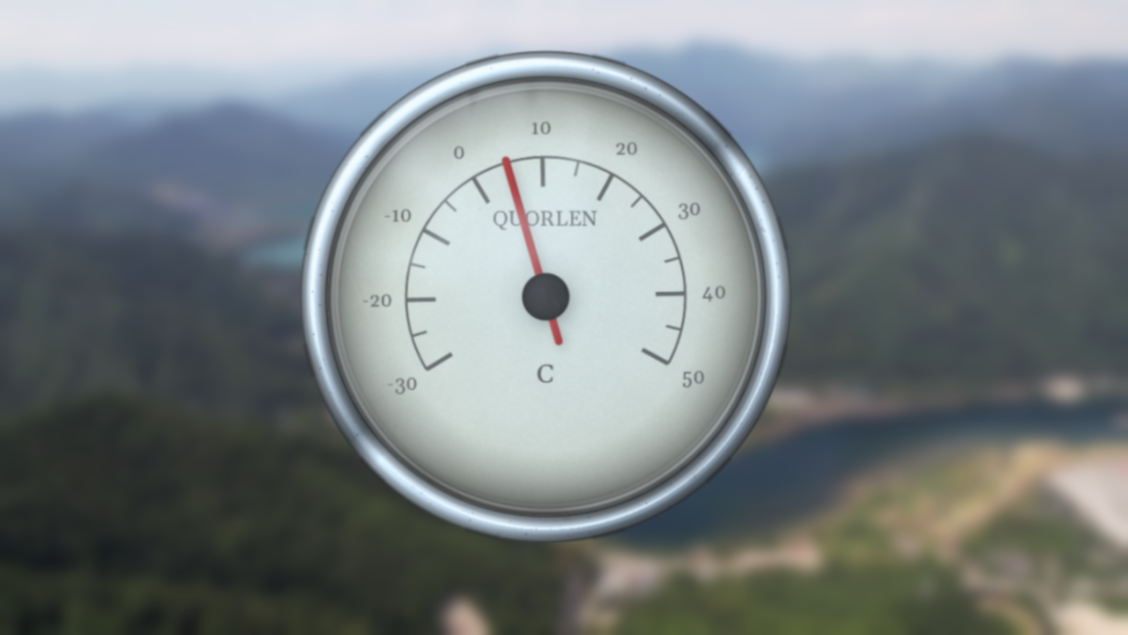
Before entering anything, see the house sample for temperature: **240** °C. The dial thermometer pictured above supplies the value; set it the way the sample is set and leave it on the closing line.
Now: **5** °C
